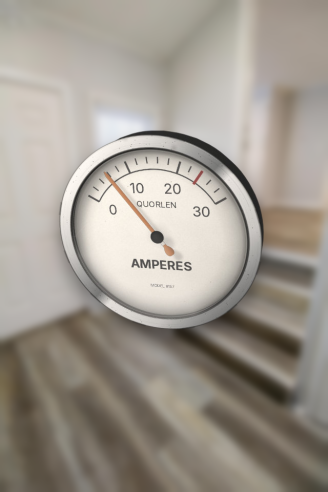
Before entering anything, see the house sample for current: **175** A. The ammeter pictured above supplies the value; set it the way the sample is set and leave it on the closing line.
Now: **6** A
